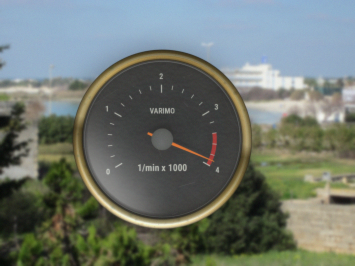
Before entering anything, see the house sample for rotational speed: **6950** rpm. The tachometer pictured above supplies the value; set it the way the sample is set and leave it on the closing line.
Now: **3900** rpm
